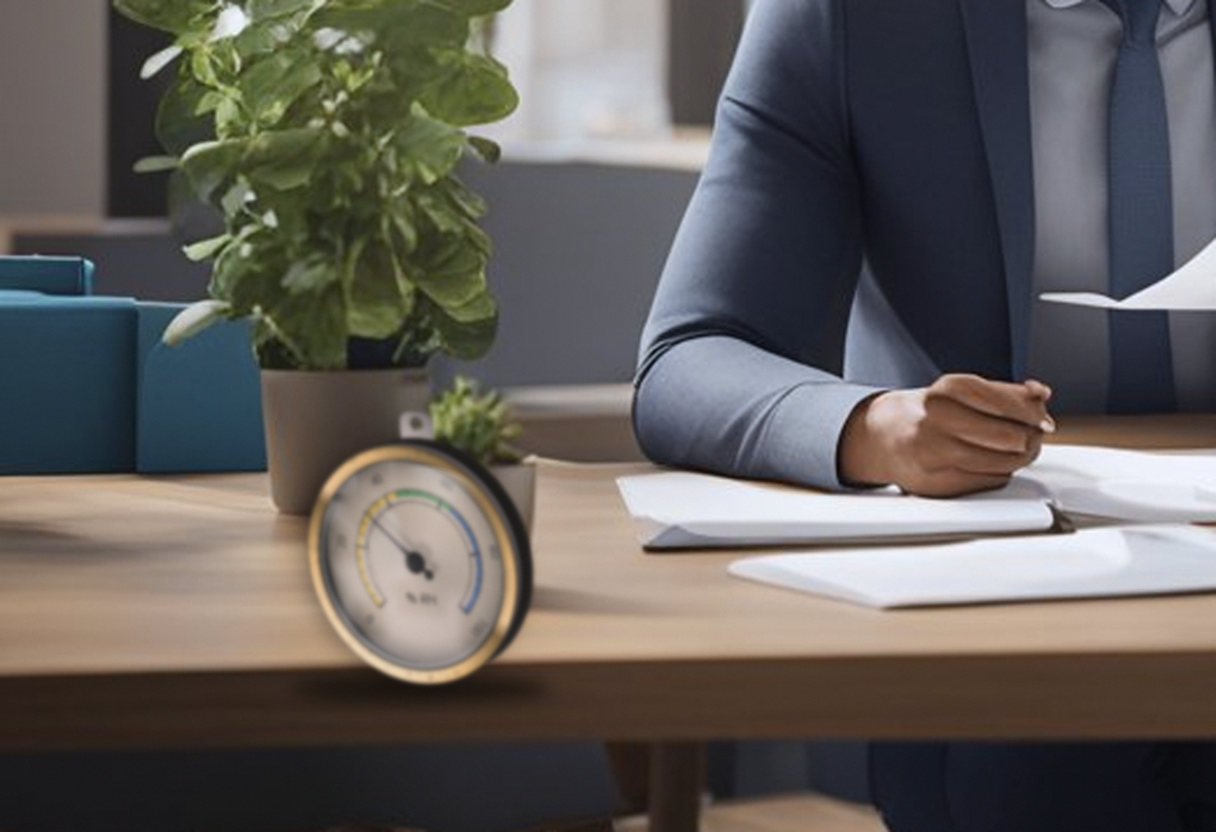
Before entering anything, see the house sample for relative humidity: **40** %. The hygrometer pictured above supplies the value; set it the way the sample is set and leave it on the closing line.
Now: **32** %
